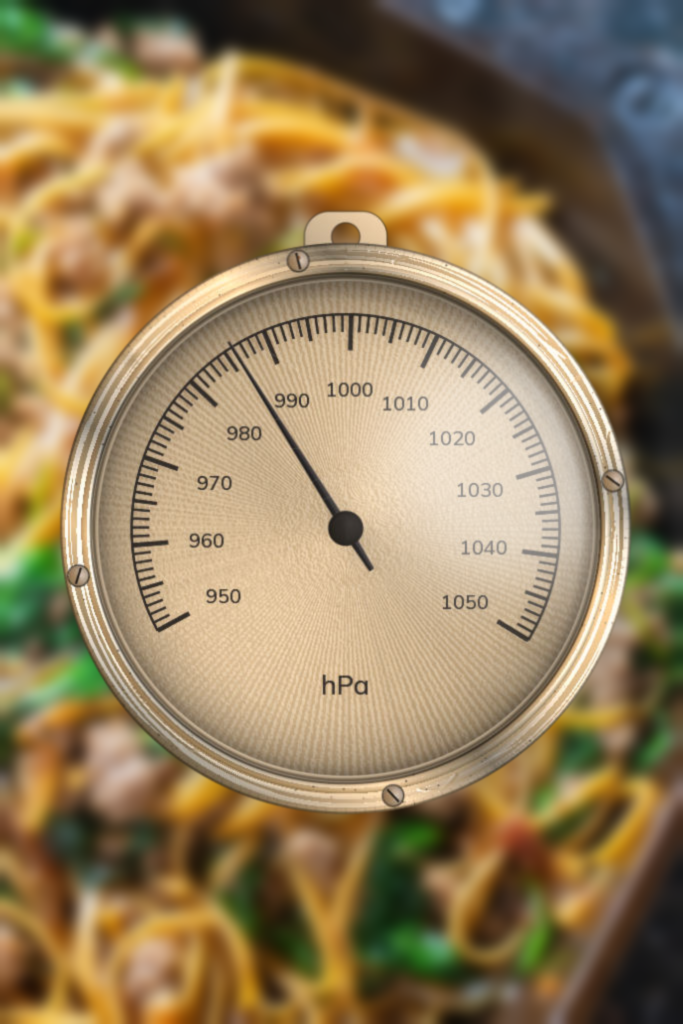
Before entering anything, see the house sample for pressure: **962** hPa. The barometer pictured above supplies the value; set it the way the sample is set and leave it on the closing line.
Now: **986** hPa
